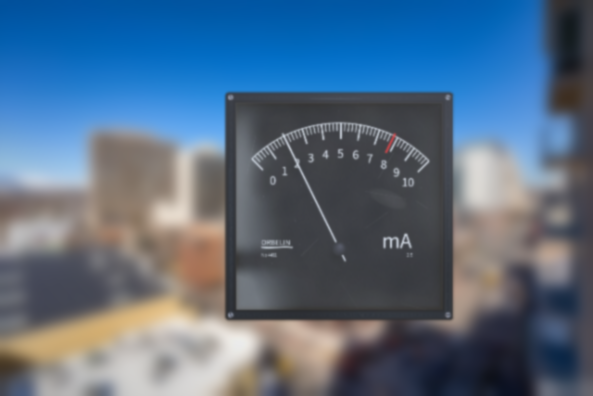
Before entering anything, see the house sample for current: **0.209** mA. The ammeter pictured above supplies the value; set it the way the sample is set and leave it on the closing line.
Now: **2** mA
